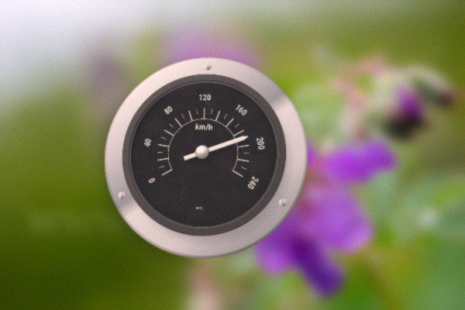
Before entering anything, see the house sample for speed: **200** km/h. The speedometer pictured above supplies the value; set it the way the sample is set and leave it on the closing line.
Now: **190** km/h
